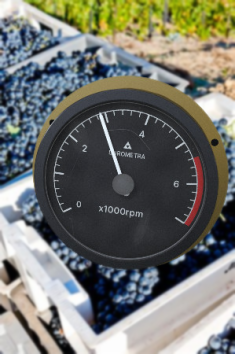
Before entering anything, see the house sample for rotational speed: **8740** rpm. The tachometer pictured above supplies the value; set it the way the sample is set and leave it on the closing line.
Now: **2900** rpm
